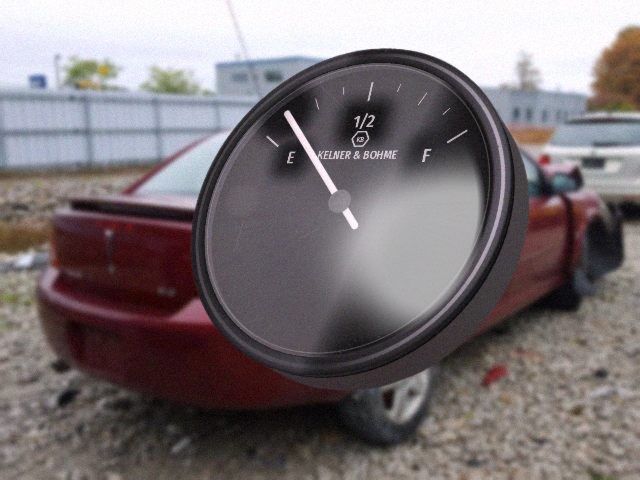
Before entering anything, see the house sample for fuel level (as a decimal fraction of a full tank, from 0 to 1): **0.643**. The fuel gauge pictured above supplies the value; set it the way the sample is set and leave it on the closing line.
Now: **0.125**
